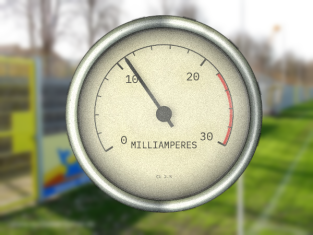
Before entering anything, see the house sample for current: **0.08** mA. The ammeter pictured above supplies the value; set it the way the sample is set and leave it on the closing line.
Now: **11** mA
